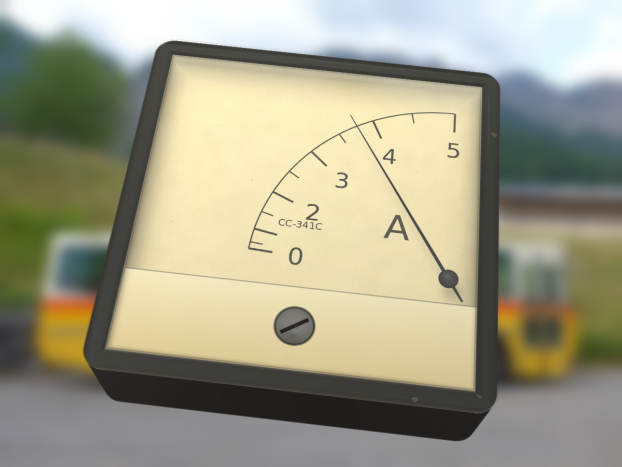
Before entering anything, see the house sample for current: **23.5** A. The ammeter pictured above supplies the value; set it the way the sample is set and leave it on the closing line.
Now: **3.75** A
